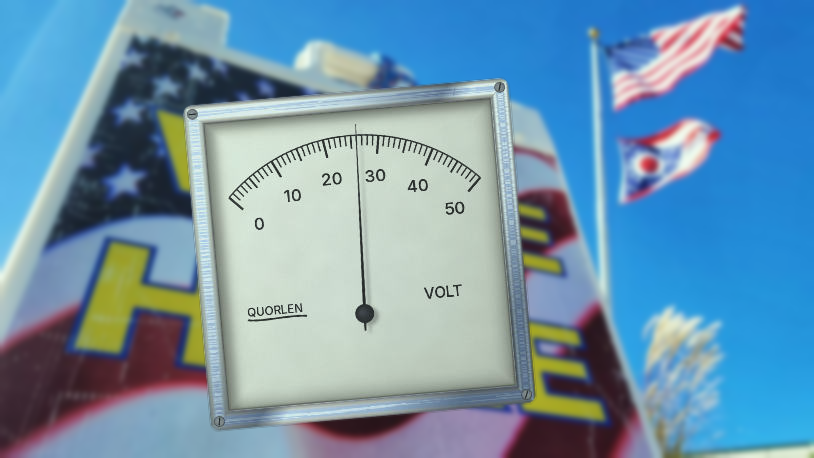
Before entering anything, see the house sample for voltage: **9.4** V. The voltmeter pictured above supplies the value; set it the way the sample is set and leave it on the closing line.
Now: **26** V
